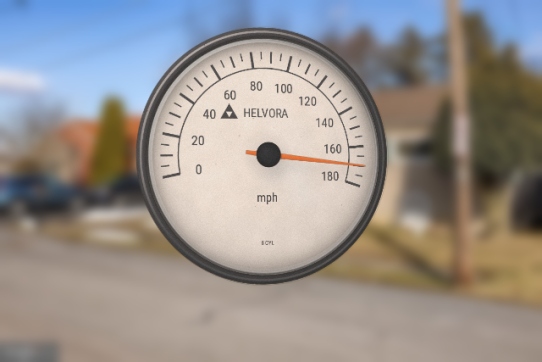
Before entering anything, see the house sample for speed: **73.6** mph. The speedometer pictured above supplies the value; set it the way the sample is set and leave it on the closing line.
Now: **170** mph
